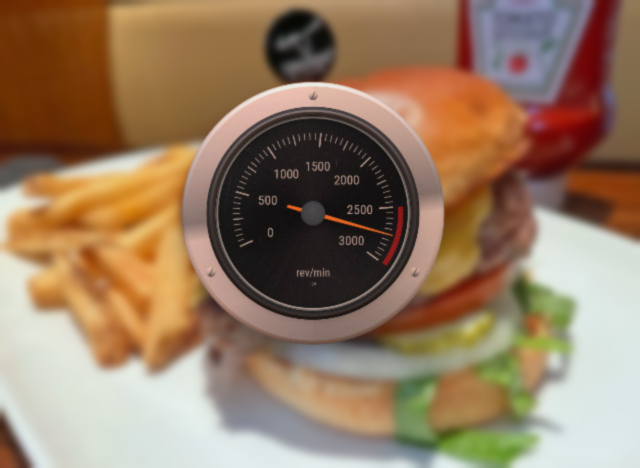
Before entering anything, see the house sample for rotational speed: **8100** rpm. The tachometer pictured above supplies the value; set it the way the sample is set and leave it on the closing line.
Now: **2750** rpm
